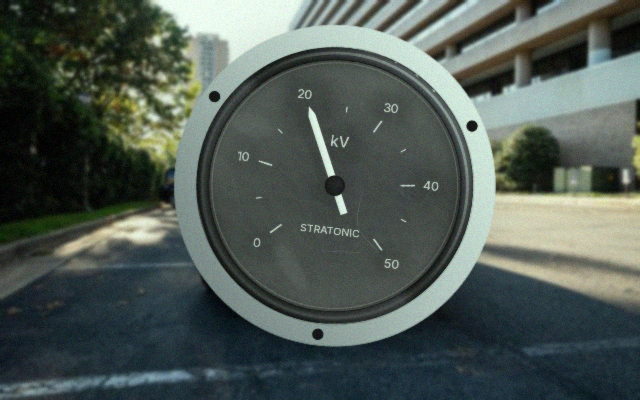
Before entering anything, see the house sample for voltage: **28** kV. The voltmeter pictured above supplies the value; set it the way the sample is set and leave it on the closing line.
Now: **20** kV
